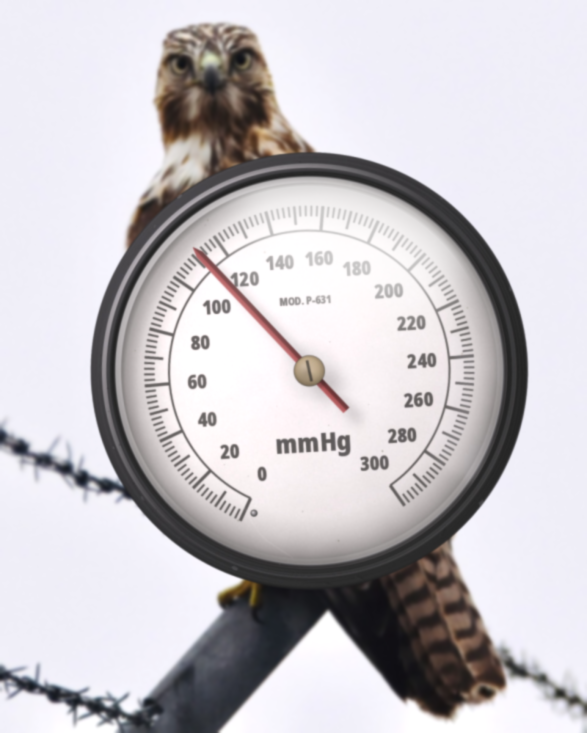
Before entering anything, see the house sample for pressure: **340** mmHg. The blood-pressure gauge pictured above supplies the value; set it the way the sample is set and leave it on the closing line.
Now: **112** mmHg
